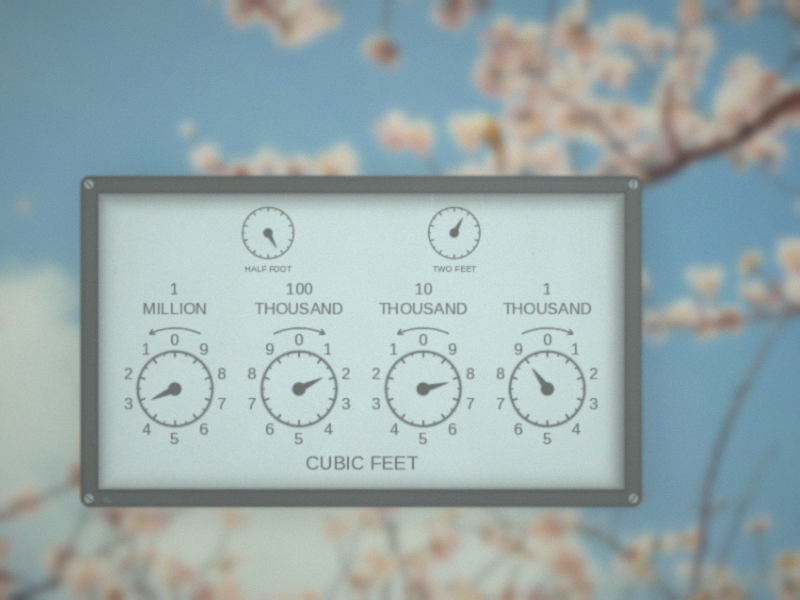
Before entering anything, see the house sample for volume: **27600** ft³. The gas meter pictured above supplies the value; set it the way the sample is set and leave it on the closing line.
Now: **317900** ft³
